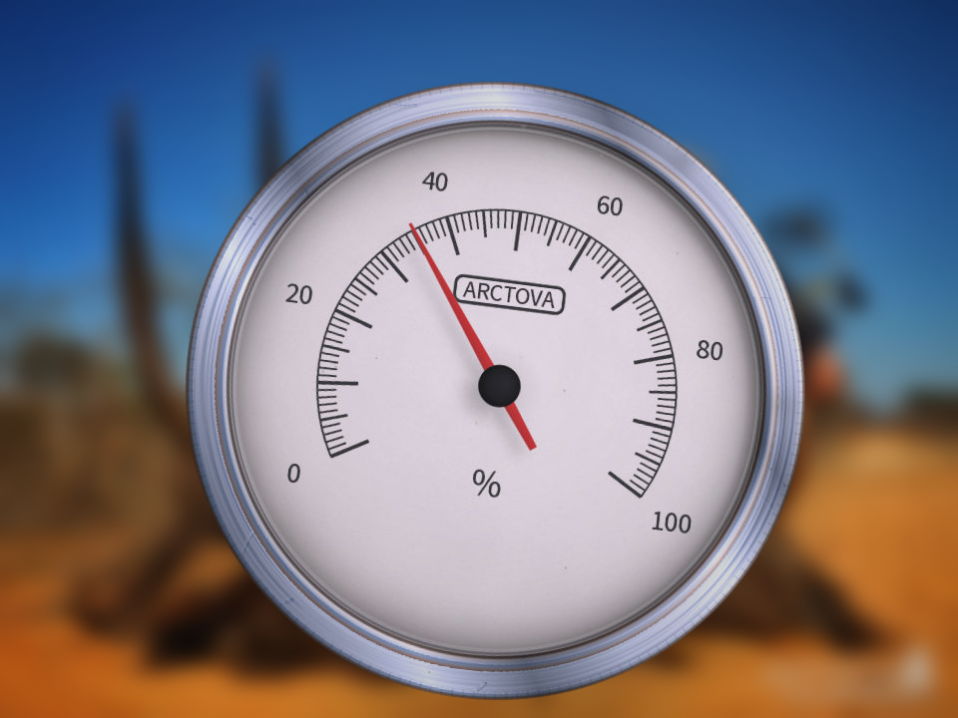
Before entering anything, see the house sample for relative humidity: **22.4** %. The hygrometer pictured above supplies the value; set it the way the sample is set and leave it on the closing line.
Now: **35** %
